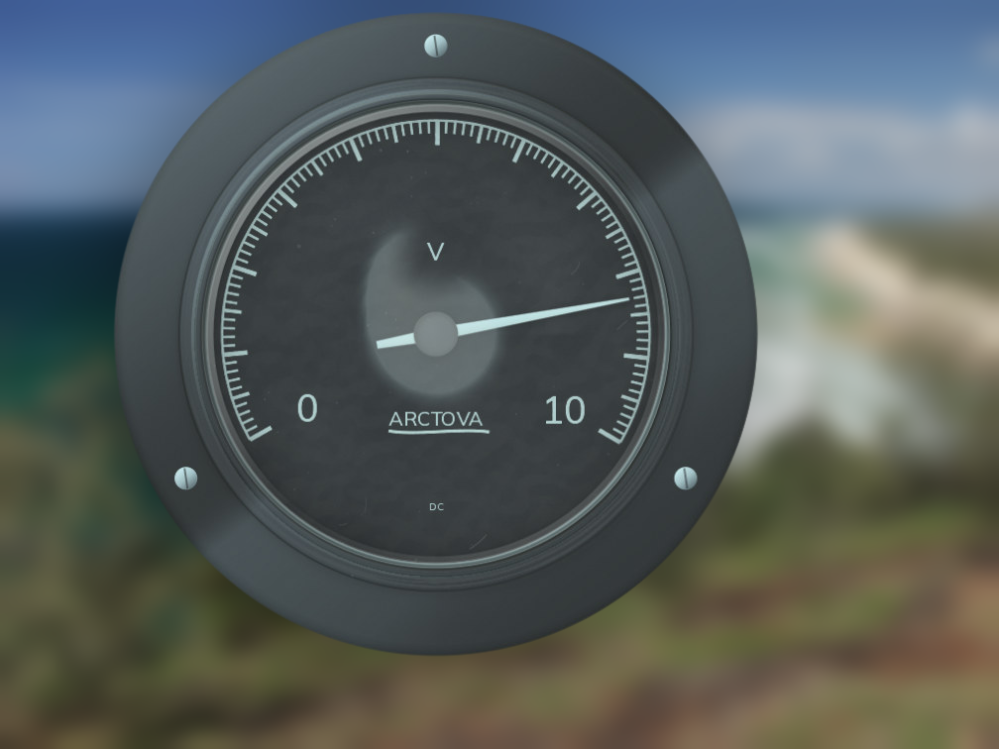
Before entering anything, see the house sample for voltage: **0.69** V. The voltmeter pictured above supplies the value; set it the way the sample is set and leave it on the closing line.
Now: **8.3** V
